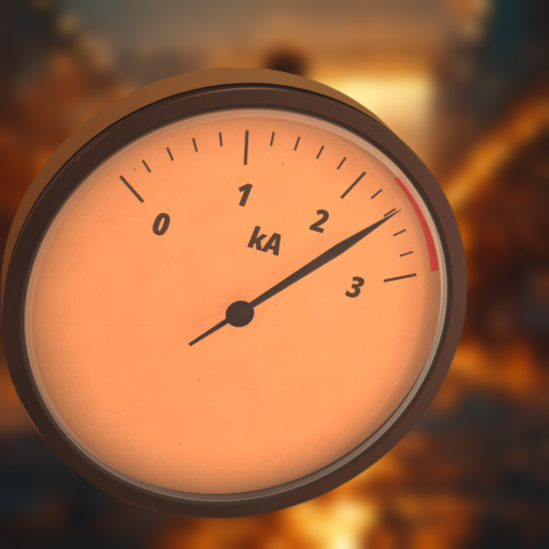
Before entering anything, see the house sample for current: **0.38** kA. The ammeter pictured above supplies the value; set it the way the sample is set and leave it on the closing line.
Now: **2.4** kA
